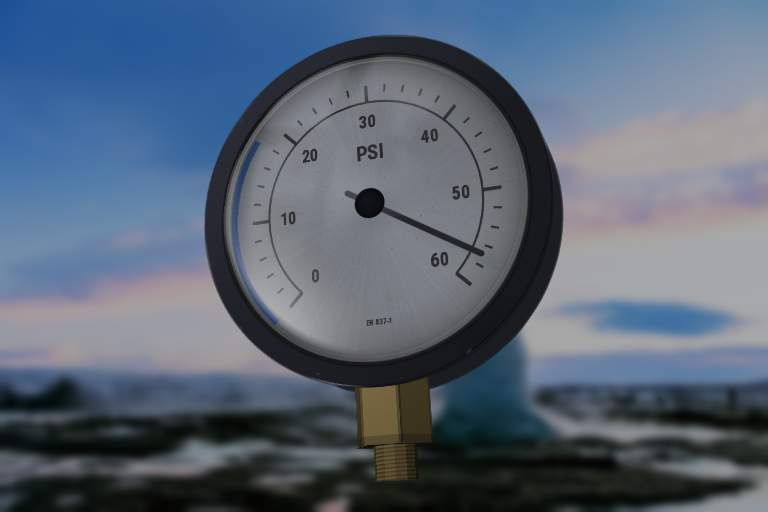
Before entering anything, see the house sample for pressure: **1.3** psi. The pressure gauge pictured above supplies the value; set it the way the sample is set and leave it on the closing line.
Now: **57** psi
